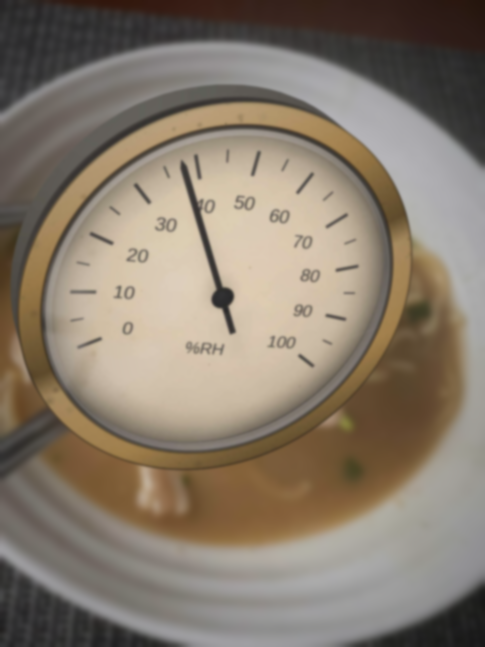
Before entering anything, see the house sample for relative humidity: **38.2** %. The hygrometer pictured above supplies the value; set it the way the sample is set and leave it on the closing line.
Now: **37.5** %
